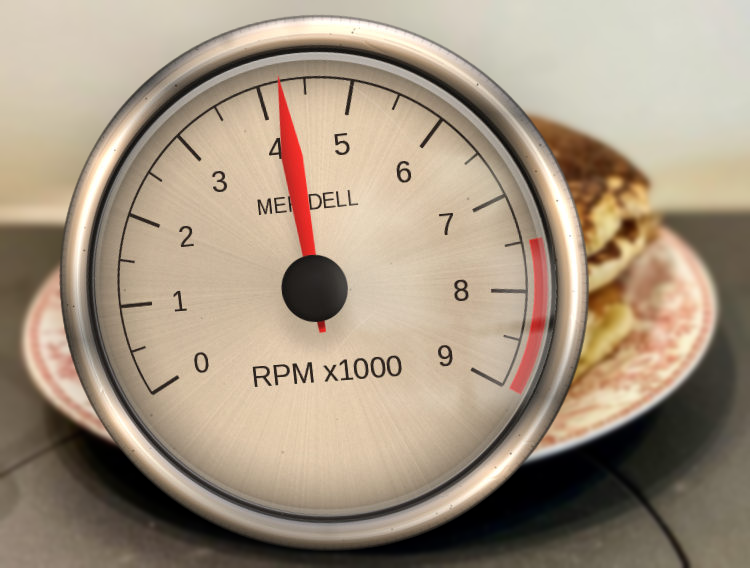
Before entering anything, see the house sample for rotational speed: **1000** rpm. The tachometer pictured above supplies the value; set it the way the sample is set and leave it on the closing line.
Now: **4250** rpm
